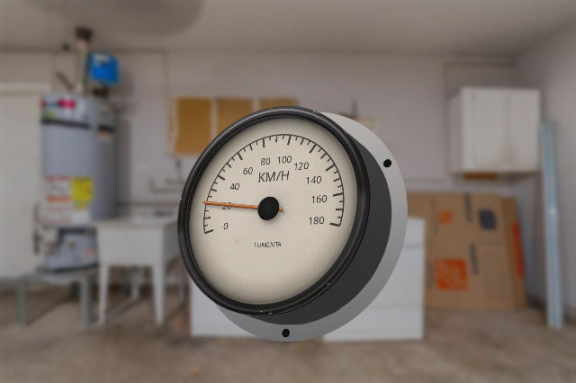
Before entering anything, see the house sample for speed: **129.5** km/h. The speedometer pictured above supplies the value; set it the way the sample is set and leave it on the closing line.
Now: **20** km/h
